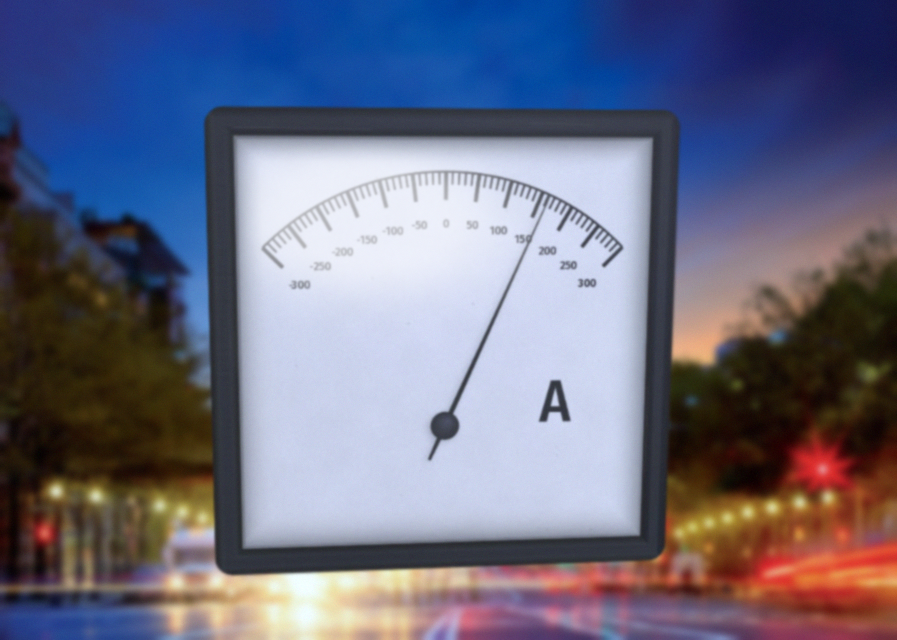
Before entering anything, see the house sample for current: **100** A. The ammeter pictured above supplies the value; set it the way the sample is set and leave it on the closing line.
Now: **160** A
